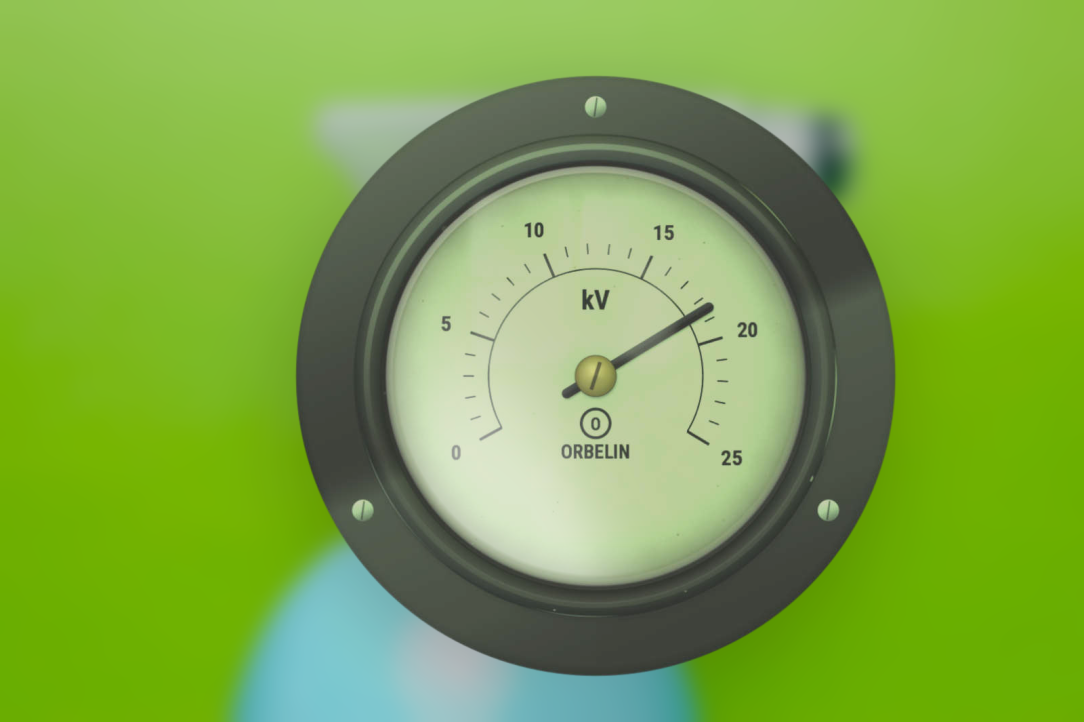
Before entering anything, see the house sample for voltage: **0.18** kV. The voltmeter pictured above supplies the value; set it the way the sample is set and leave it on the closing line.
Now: **18.5** kV
